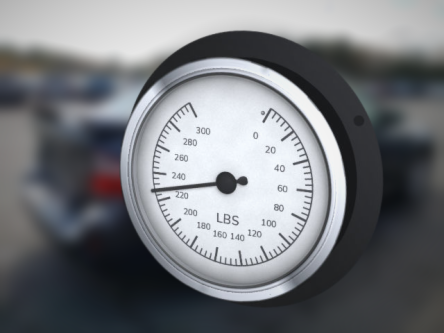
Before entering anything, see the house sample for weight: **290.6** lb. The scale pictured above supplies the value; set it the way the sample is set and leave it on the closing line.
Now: **228** lb
